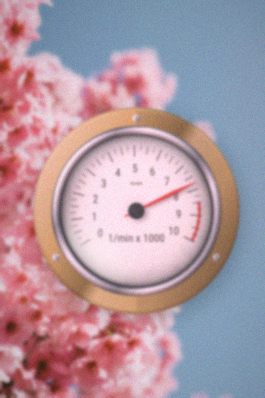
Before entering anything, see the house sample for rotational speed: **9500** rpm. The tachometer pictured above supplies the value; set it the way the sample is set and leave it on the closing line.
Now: **7750** rpm
